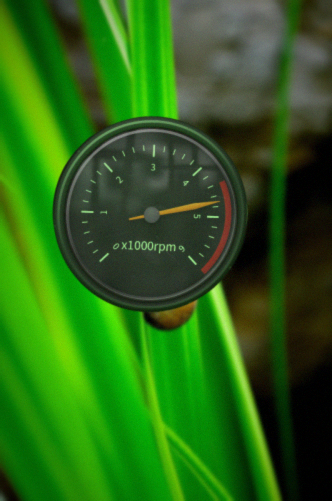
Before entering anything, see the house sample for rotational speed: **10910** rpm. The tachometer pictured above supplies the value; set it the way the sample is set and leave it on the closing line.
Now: **4700** rpm
